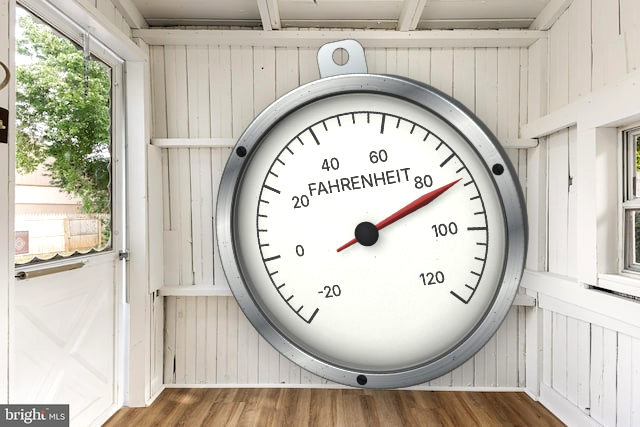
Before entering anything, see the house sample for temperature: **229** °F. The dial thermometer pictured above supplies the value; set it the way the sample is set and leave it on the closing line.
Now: **86** °F
